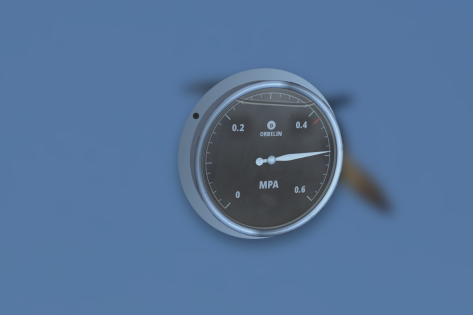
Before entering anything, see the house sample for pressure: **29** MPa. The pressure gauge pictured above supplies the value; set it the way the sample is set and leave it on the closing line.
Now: **0.49** MPa
